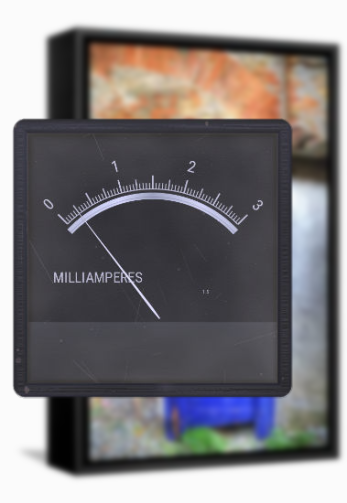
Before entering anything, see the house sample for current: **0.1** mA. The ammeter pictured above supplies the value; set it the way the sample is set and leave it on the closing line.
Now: **0.25** mA
